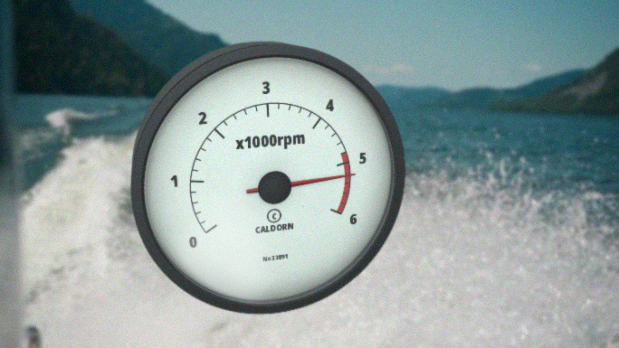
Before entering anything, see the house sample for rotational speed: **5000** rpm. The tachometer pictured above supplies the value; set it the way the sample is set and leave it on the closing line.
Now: **5200** rpm
